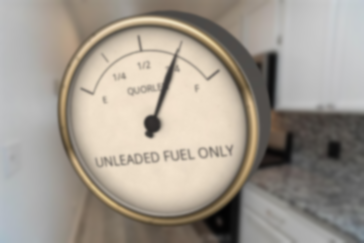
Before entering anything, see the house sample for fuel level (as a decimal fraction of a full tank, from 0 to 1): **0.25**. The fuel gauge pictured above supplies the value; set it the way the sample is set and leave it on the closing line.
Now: **0.75**
